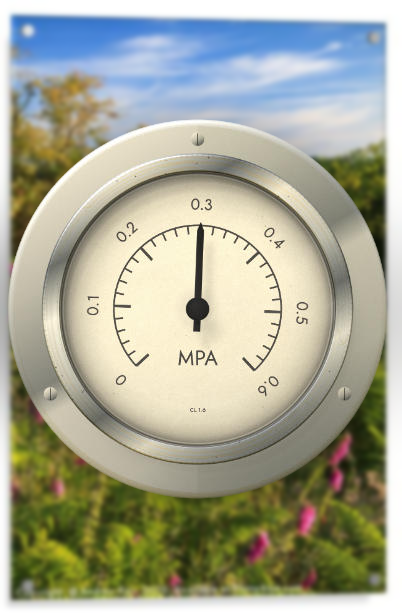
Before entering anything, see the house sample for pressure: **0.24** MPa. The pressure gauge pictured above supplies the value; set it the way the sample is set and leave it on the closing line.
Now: **0.3** MPa
